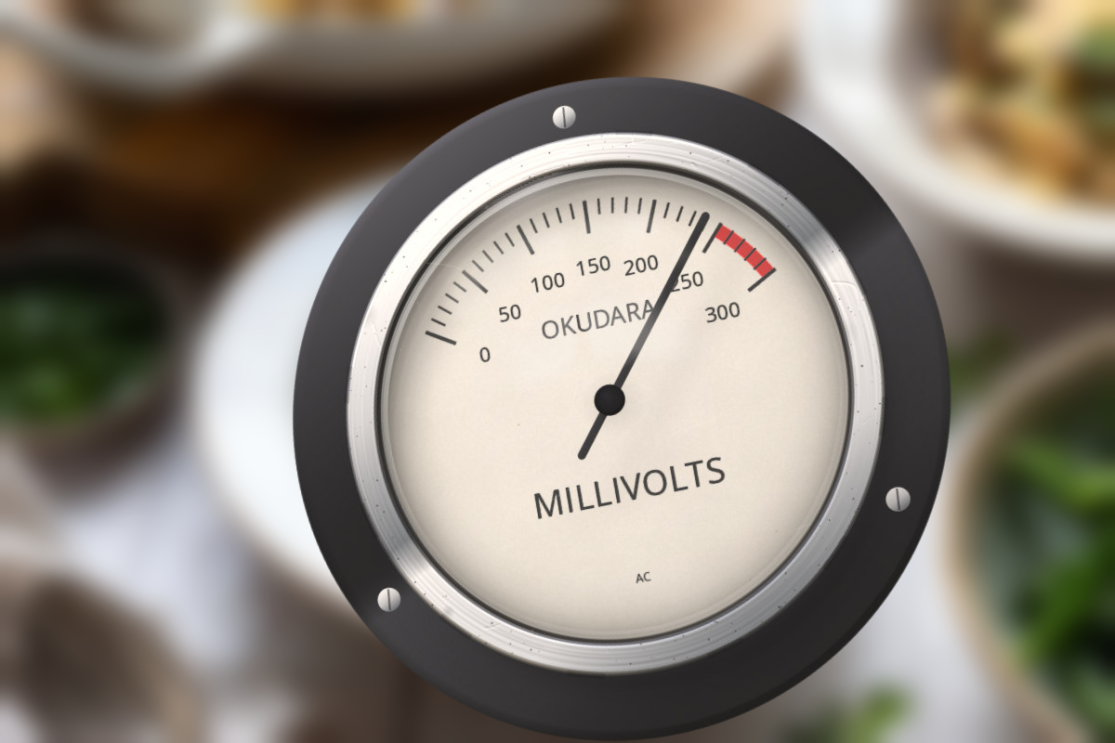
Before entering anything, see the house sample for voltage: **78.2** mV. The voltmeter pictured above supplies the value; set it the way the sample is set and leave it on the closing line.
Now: **240** mV
